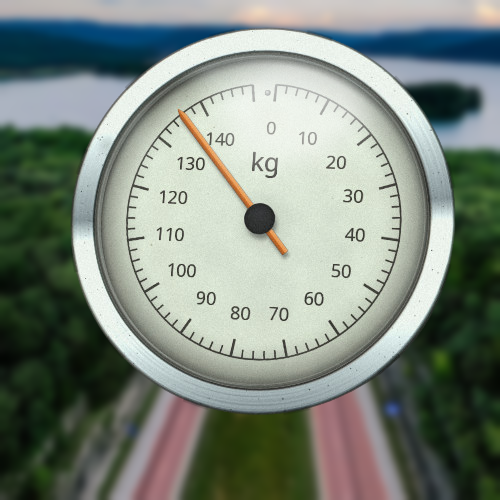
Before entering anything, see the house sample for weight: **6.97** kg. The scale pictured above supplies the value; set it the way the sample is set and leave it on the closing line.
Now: **136** kg
